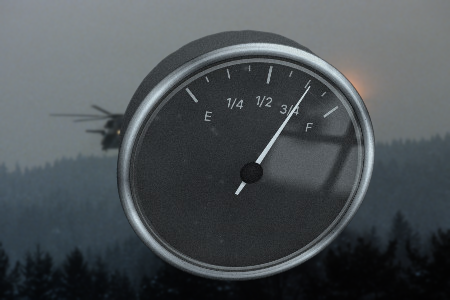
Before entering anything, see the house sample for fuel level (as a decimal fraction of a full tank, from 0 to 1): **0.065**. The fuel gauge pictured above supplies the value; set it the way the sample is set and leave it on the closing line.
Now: **0.75**
